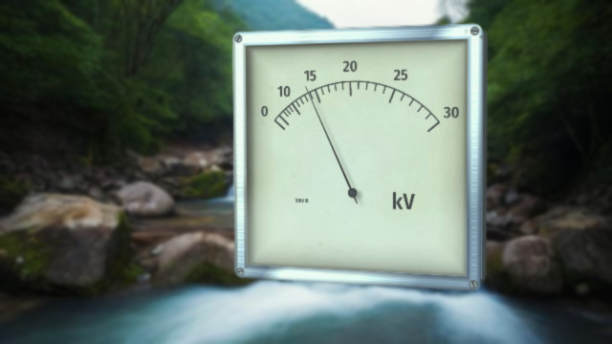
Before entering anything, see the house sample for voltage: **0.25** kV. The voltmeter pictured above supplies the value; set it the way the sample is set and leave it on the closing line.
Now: **14** kV
